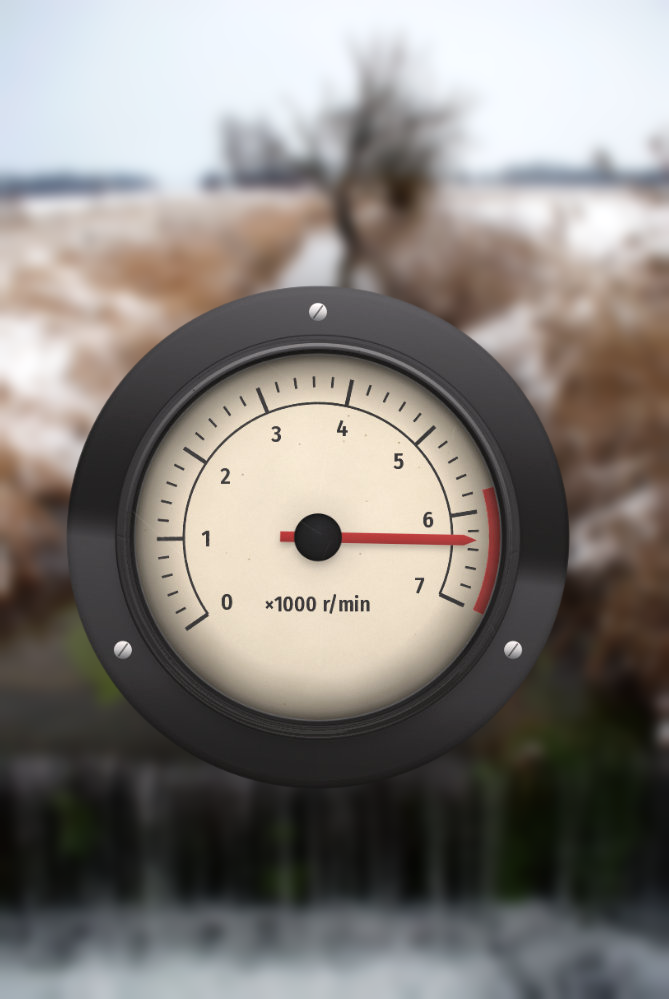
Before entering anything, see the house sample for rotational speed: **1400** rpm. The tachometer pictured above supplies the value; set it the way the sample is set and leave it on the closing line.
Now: **6300** rpm
